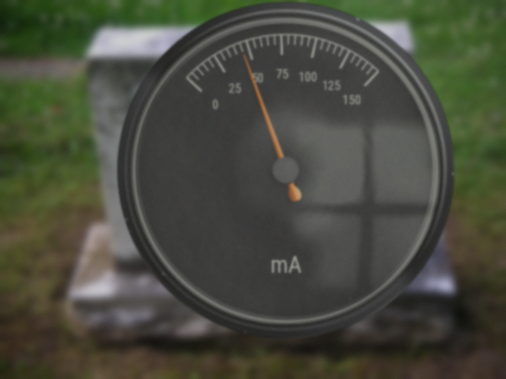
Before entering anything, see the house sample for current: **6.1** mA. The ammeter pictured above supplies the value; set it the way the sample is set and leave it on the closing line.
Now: **45** mA
